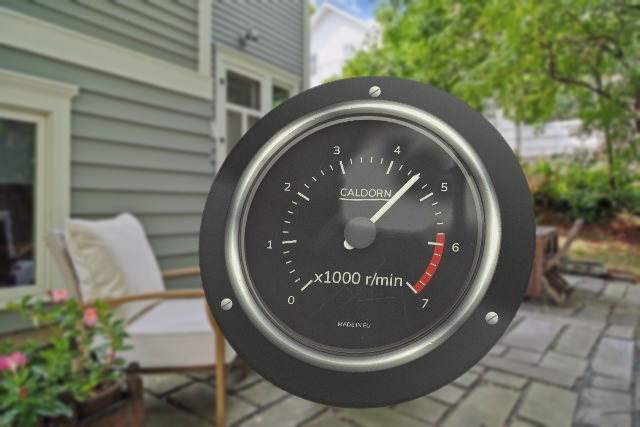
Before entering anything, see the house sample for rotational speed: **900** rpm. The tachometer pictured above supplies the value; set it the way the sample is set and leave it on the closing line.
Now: **4600** rpm
